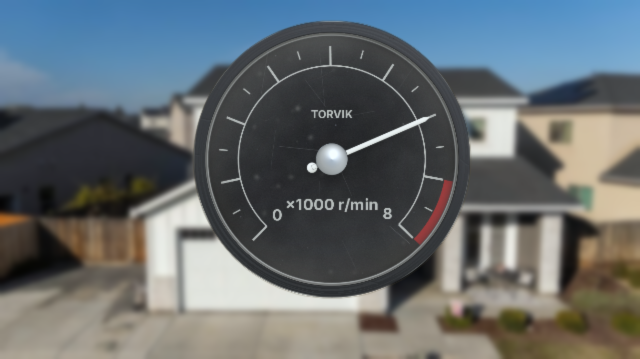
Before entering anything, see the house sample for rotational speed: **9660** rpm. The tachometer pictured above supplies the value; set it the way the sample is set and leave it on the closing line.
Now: **6000** rpm
